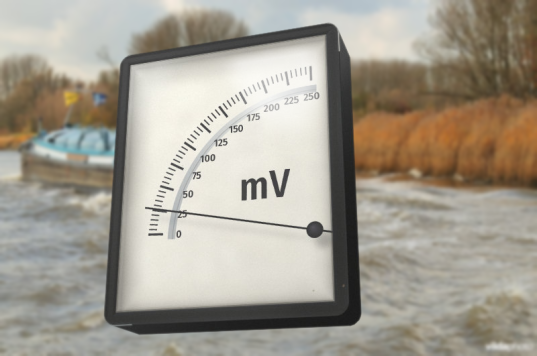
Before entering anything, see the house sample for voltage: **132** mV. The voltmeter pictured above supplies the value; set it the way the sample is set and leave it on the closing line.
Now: **25** mV
